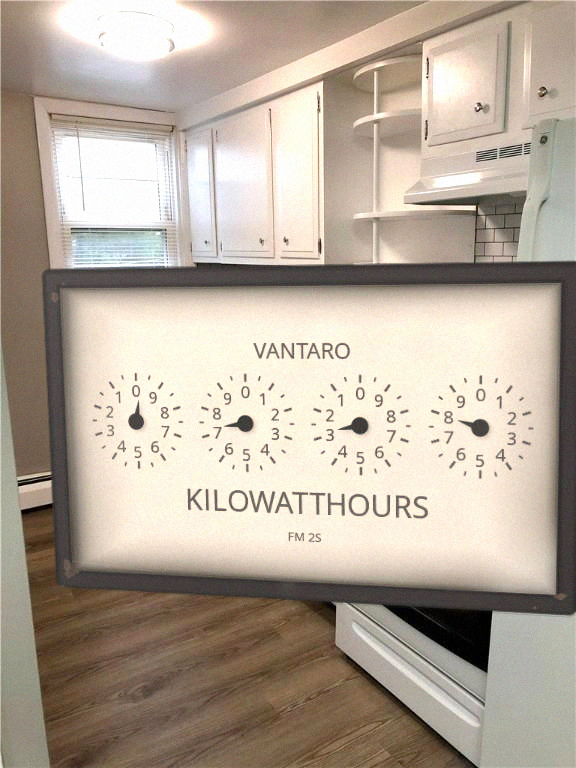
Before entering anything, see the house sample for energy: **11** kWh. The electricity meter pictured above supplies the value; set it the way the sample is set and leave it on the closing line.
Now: **9728** kWh
